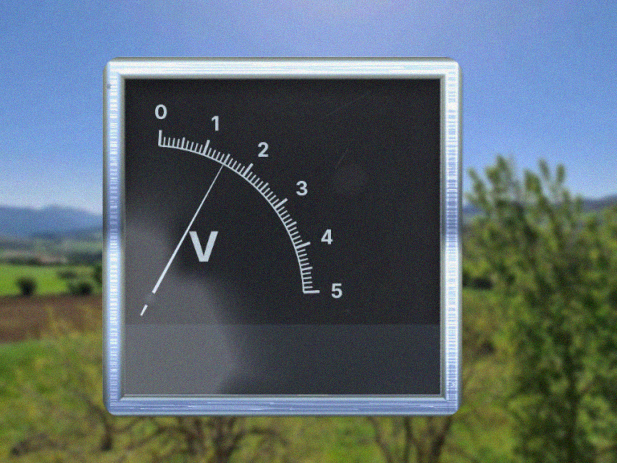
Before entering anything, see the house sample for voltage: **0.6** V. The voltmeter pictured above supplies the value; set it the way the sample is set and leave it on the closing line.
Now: **1.5** V
